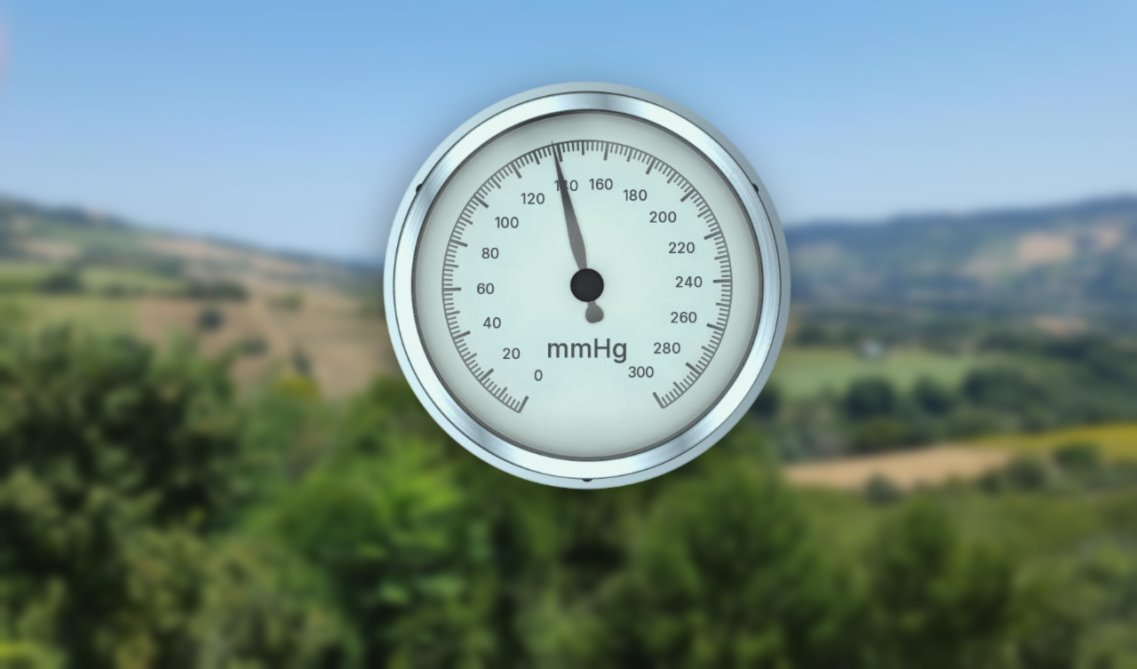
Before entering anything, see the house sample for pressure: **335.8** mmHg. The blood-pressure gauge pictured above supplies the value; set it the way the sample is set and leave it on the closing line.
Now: **138** mmHg
